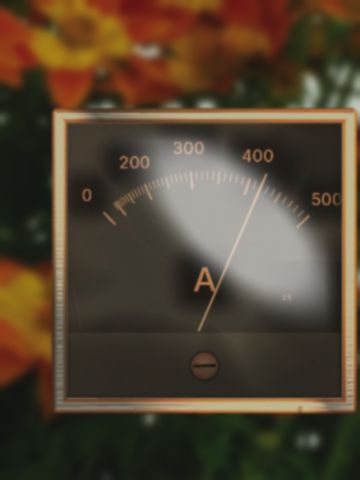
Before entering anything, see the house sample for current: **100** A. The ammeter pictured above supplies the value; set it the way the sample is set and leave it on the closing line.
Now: **420** A
